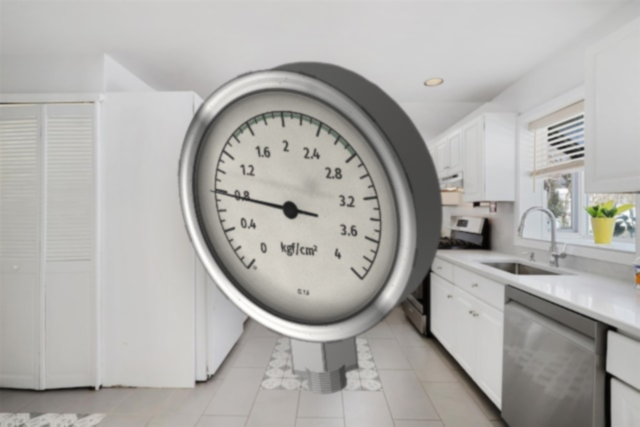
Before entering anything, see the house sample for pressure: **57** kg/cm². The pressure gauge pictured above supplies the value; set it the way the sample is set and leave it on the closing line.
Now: **0.8** kg/cm²
